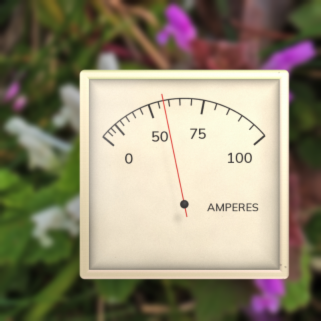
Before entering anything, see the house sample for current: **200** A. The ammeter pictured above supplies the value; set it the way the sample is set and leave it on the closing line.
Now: **57.5** A
